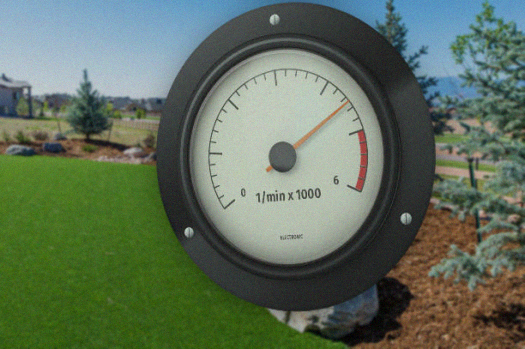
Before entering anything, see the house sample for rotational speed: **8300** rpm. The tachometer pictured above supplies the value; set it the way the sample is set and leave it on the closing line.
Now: **4500** rpm
